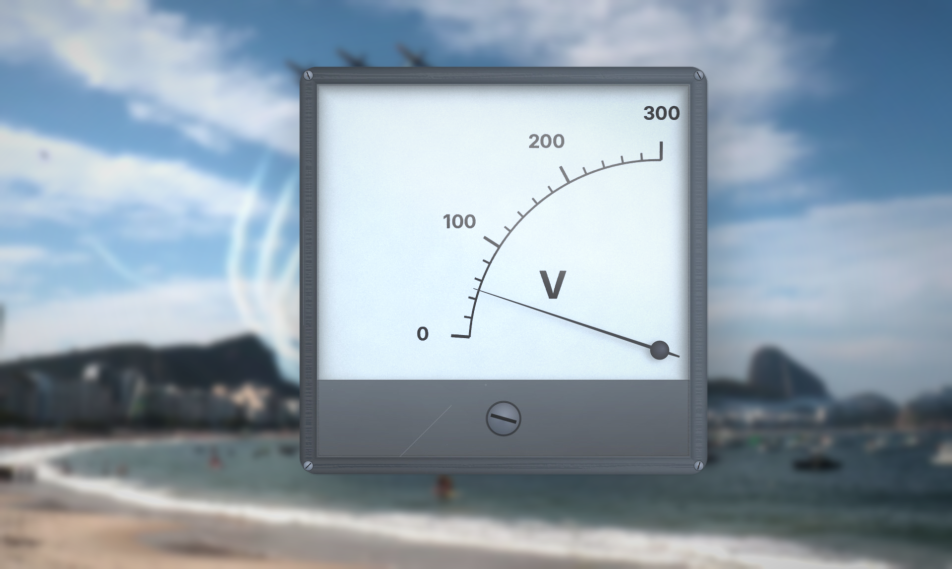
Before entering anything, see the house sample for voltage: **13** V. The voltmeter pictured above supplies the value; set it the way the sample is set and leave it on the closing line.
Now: **50** V
